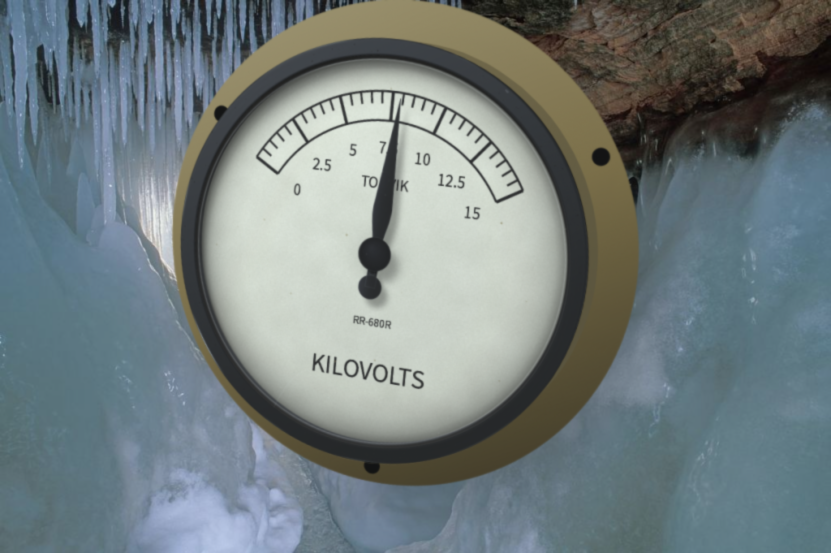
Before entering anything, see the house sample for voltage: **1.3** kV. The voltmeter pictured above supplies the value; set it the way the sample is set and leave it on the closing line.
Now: **8** kV
